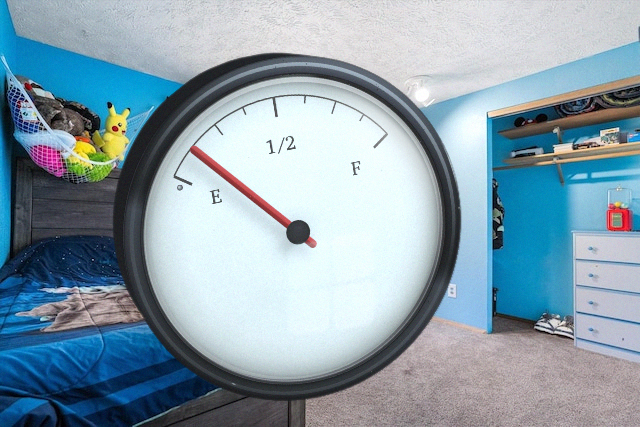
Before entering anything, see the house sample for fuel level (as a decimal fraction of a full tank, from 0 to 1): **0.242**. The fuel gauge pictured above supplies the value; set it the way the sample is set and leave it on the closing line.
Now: **0.125**
